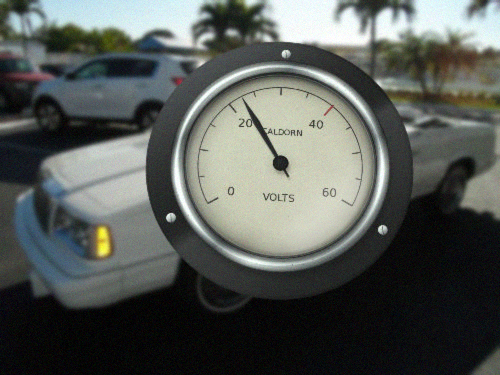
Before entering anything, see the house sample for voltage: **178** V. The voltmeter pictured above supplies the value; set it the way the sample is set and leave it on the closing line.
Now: **22.5** V
